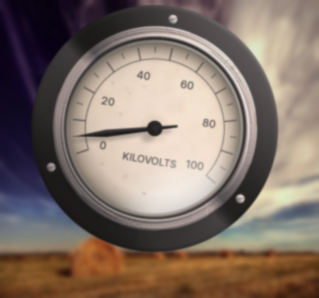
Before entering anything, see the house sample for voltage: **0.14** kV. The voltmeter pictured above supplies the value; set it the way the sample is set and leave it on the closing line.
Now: **5** kV
